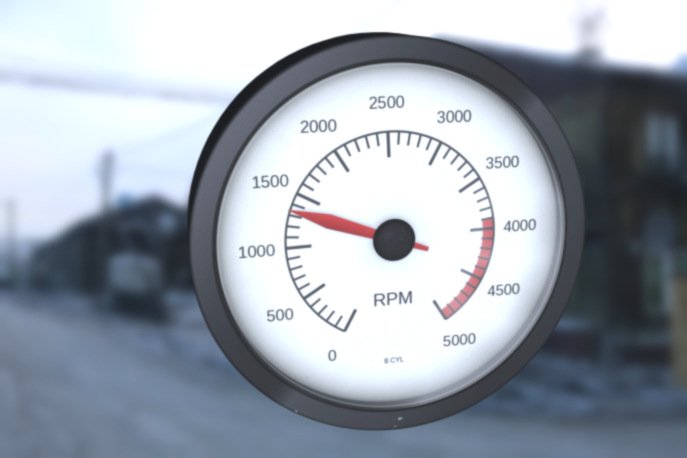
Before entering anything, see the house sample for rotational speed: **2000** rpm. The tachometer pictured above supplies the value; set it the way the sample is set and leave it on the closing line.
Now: **1350** rpm
